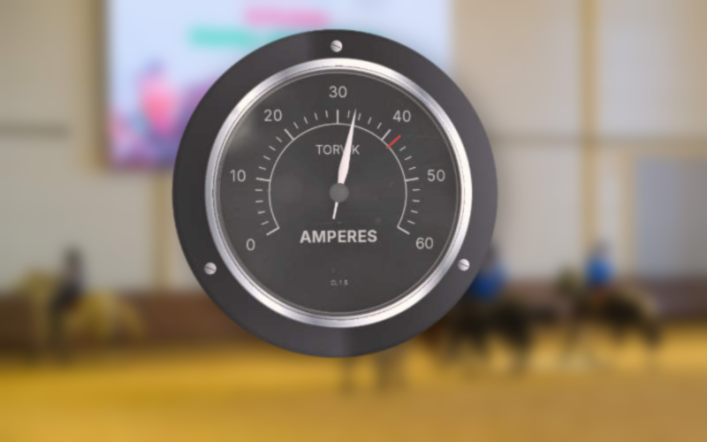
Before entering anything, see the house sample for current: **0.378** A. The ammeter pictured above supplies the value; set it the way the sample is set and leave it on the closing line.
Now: **33** A
